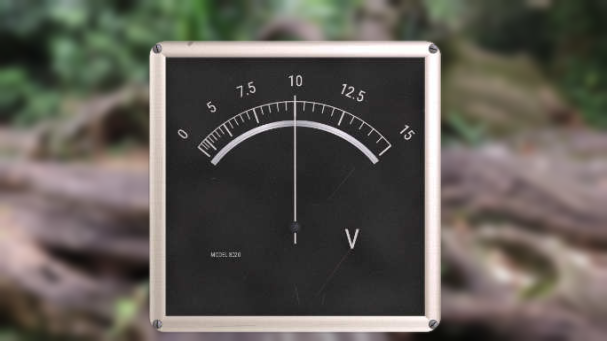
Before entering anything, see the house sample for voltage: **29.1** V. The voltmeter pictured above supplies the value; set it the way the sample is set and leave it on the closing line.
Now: **10** V
